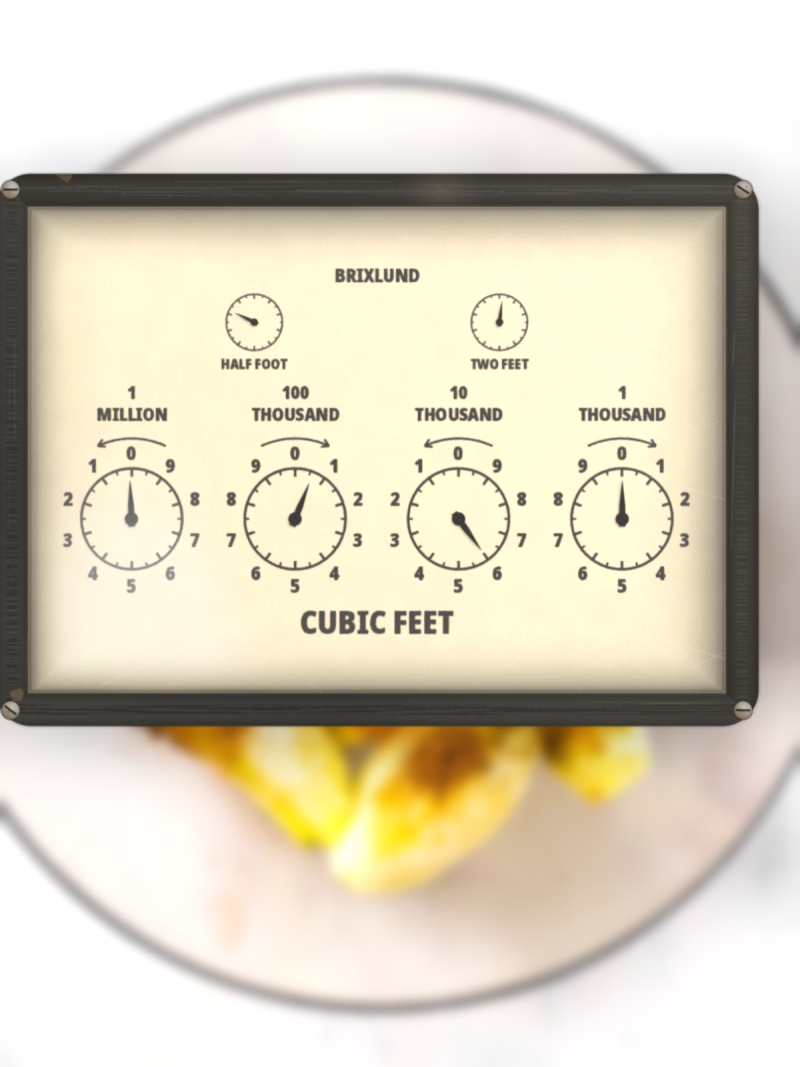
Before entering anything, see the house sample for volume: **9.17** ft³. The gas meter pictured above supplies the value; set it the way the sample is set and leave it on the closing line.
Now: **6000** ft³
